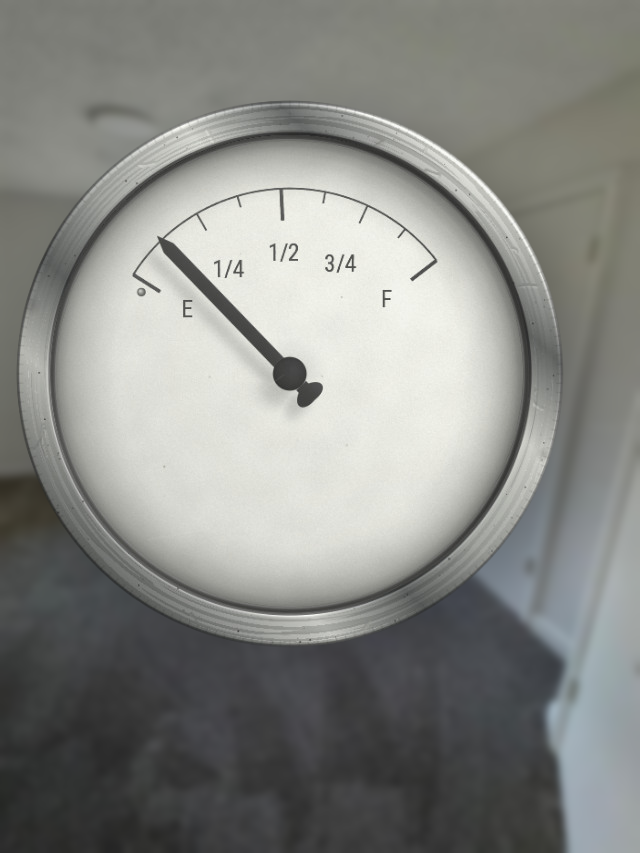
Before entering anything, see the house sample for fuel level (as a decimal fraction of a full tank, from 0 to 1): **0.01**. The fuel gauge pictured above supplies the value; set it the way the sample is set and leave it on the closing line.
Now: **0.125**
